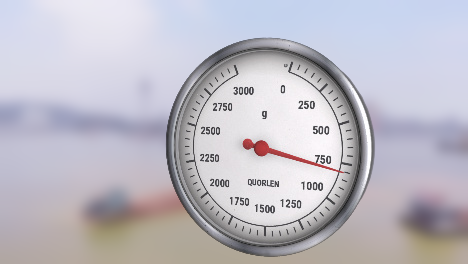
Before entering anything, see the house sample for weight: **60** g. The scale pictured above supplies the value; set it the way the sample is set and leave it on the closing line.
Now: **800** g
